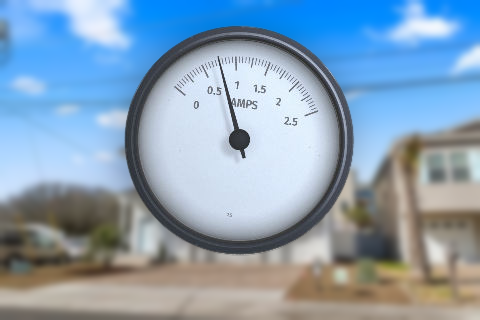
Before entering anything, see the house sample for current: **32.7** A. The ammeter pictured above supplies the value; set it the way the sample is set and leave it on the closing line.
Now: **0.75** A
